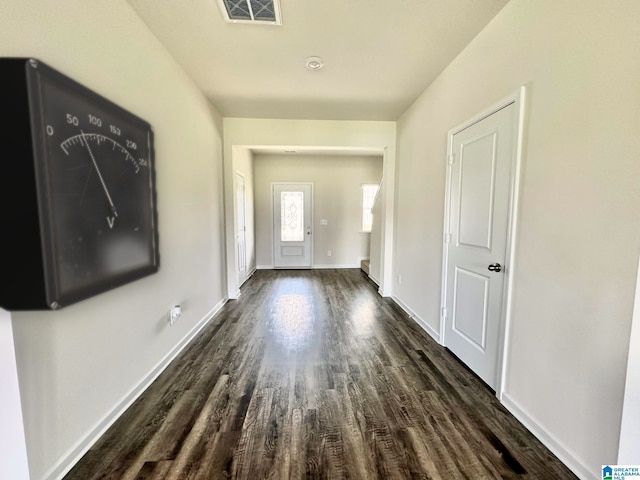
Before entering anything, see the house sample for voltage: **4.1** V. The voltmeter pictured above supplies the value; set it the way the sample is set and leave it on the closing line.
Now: **50** V
